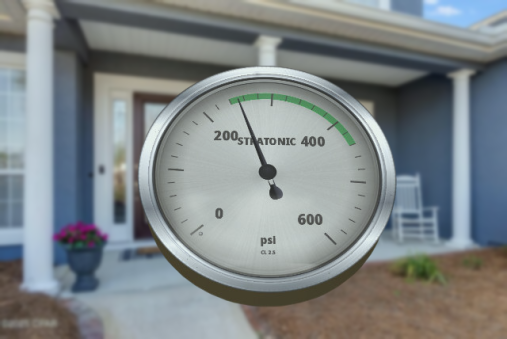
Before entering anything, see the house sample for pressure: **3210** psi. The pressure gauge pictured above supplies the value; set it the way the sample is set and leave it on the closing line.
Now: **250** psi
